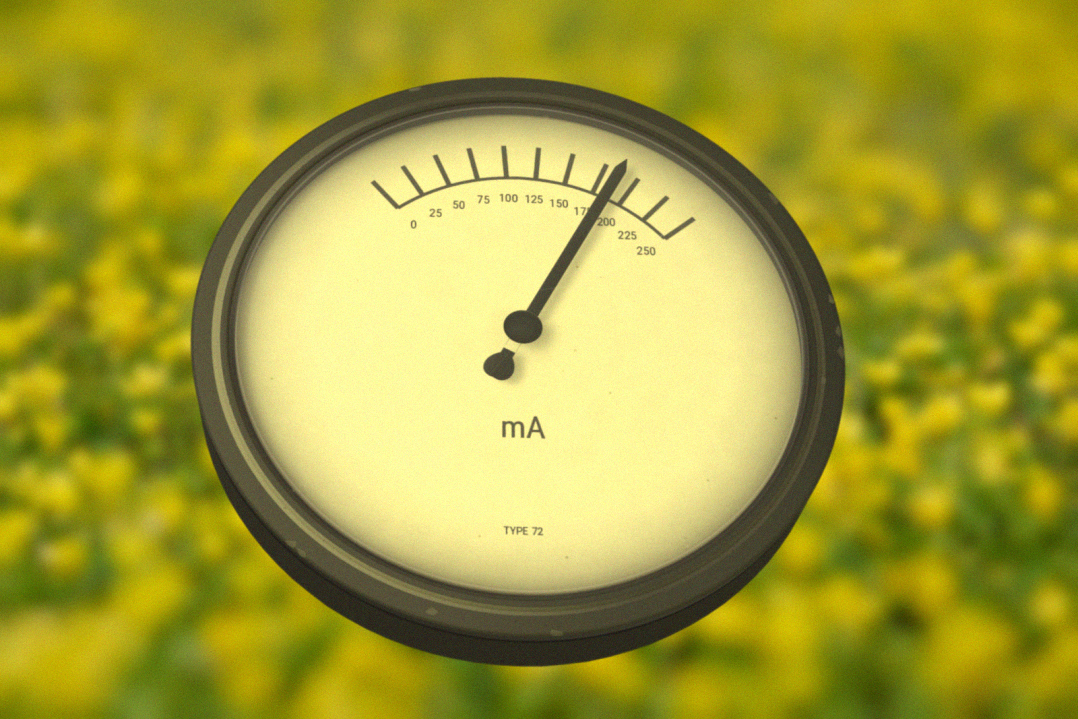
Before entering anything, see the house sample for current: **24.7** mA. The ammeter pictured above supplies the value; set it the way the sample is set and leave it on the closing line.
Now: **187.5** mA
